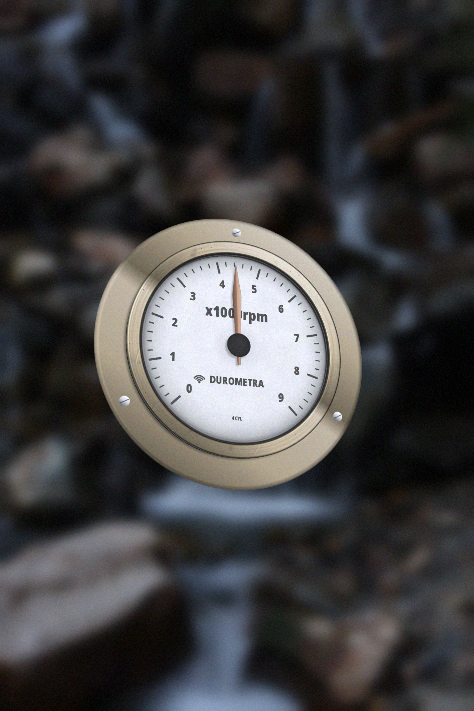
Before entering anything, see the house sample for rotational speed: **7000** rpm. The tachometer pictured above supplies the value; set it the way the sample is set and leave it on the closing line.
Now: **4400** rpm
